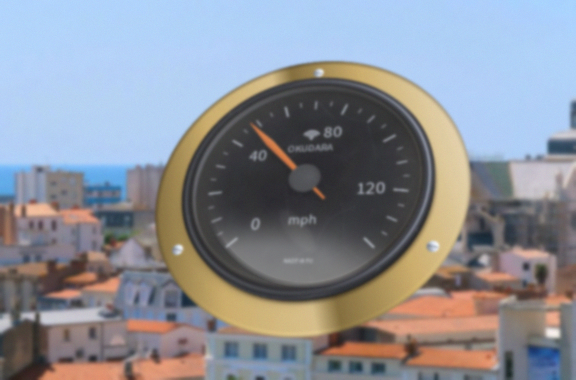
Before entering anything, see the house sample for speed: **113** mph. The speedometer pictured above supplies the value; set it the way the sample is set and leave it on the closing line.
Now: **47.5** mph
